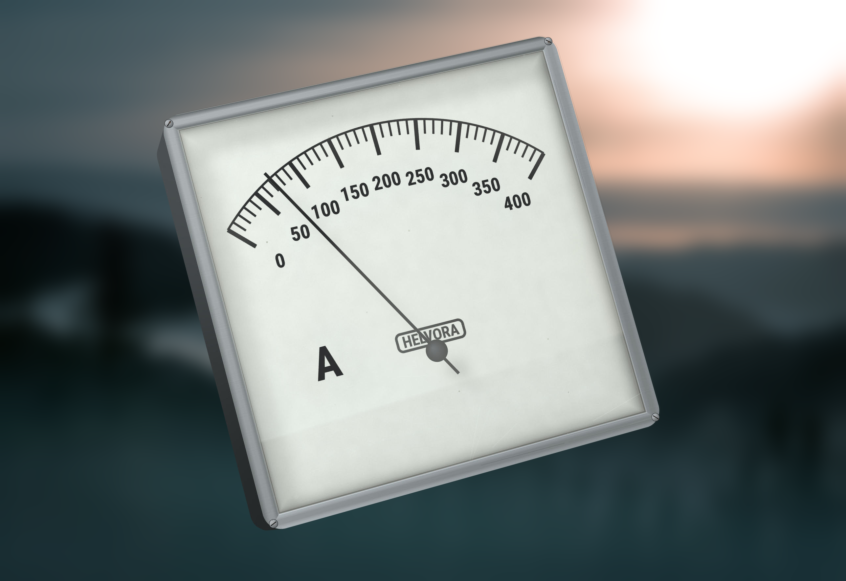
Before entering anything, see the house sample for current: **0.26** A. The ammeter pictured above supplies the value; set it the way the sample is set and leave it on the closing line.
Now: **70** A
